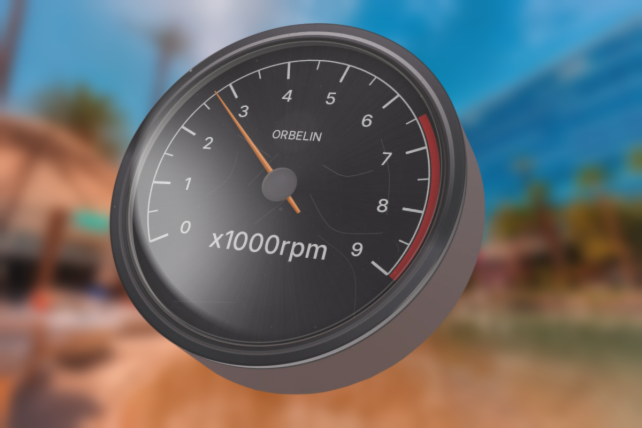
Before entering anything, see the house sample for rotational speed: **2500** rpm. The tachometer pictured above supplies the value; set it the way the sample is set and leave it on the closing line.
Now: **2750** rpm
